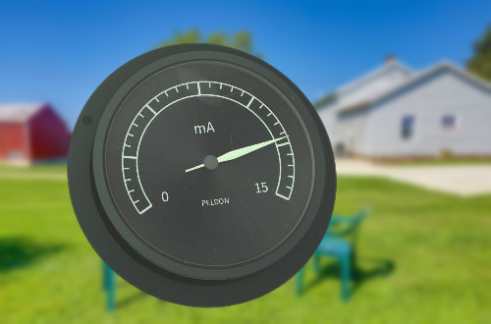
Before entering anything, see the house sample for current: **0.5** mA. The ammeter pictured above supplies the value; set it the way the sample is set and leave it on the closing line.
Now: **12.25** mA
